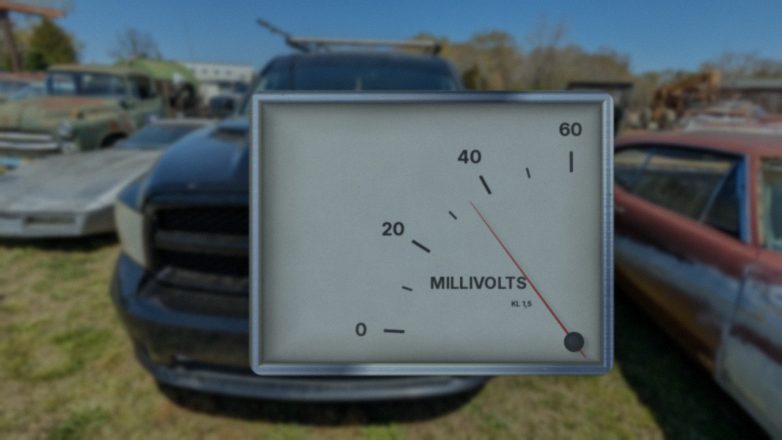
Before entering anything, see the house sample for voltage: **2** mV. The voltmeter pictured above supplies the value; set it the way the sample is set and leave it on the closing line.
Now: **35** mV
